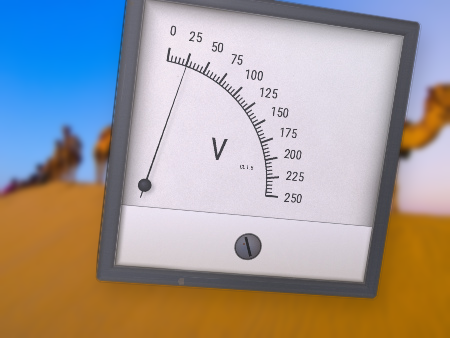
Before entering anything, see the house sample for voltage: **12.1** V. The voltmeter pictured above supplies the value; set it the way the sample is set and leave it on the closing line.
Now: **25** V
